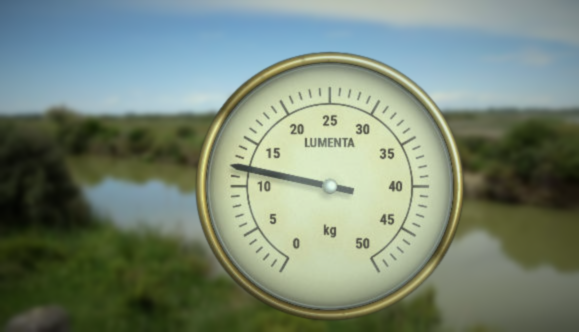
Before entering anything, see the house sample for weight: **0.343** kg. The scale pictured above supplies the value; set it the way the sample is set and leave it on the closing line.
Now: **12** kg
